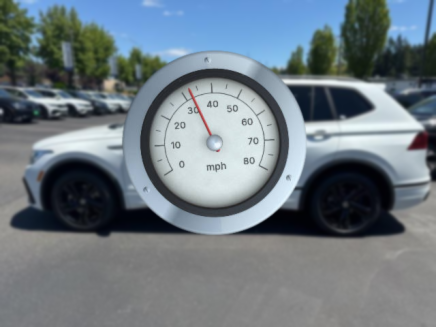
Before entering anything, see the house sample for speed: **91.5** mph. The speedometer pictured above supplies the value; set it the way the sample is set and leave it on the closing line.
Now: **32.5** mph
